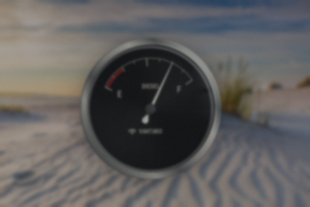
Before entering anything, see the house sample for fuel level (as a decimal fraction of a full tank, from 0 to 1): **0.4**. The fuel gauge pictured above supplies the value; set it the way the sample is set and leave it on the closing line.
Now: **0.75**
